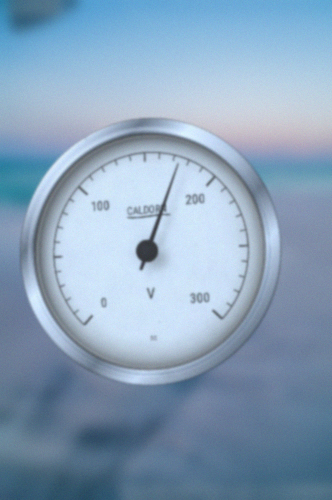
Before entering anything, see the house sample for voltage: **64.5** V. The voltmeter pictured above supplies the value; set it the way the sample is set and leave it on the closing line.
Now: **175** V
